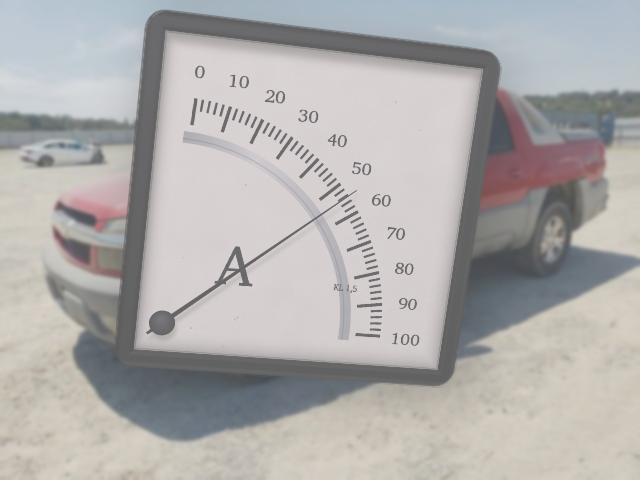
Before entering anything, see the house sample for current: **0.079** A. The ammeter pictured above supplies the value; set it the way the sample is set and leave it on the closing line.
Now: **54** A
